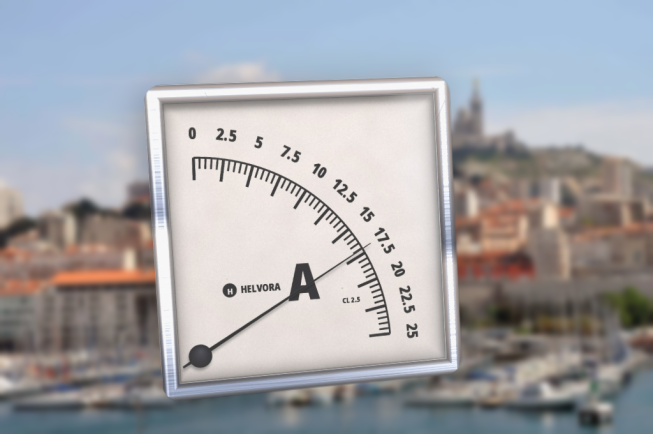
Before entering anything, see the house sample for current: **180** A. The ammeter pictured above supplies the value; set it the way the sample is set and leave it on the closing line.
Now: **17** A
